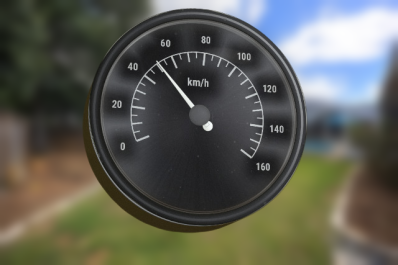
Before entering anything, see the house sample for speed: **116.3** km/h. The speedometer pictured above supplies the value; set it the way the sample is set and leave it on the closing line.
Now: **50** km/h
